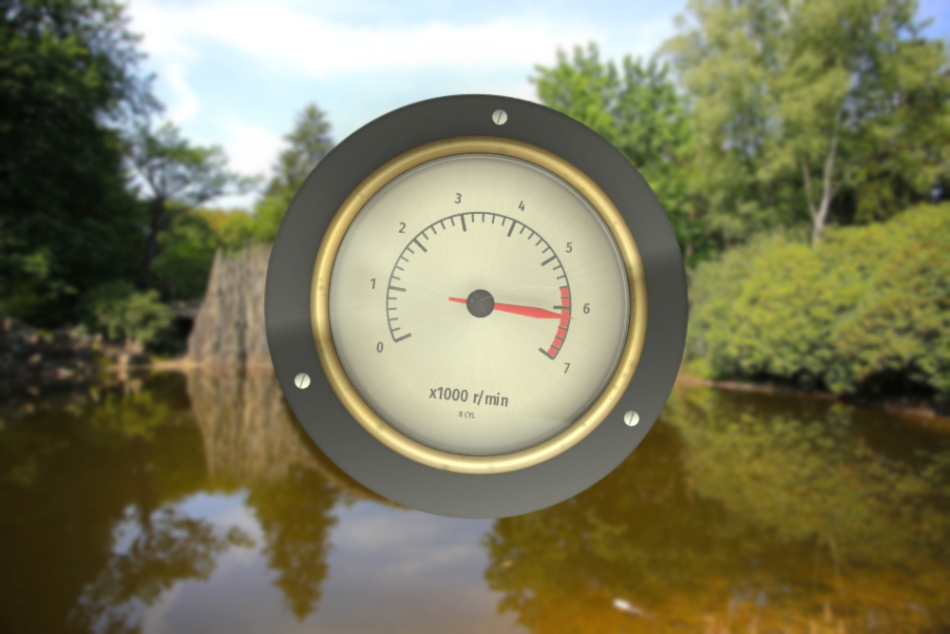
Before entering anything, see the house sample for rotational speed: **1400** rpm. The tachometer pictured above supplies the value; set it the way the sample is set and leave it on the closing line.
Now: **6200** rpm
